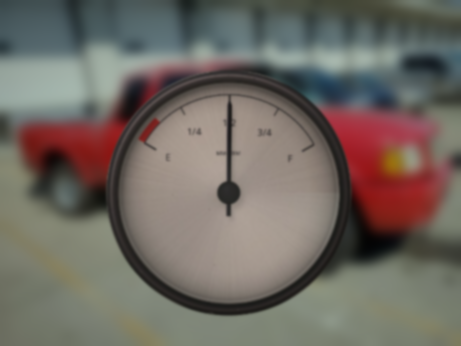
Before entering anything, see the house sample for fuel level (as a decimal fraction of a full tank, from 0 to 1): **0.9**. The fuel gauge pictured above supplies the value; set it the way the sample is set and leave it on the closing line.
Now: **0.5**
